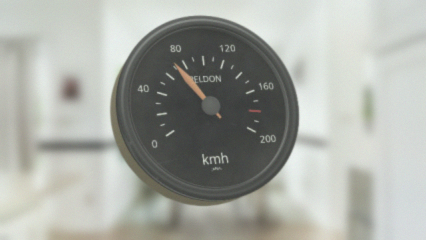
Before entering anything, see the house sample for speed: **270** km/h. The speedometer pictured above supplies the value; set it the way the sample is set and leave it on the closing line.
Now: **70** km/h
